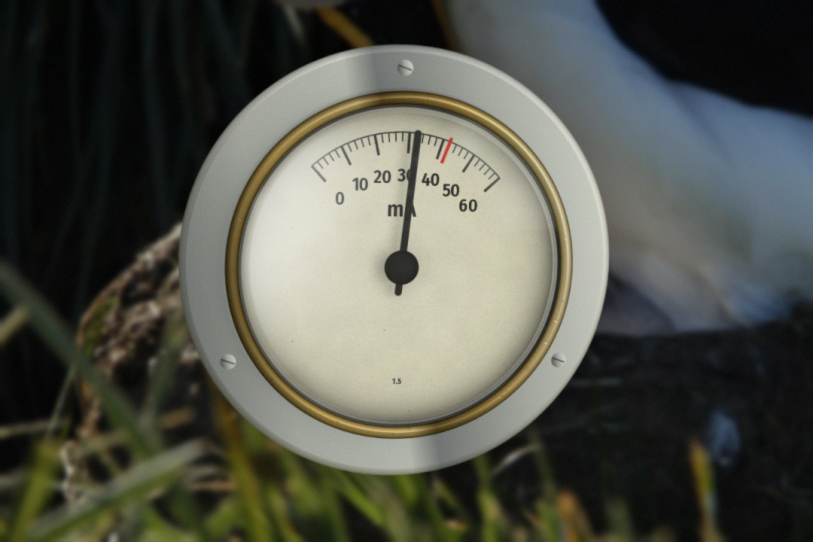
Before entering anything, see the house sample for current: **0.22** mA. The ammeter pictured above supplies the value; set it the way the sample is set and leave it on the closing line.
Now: **32** mA
